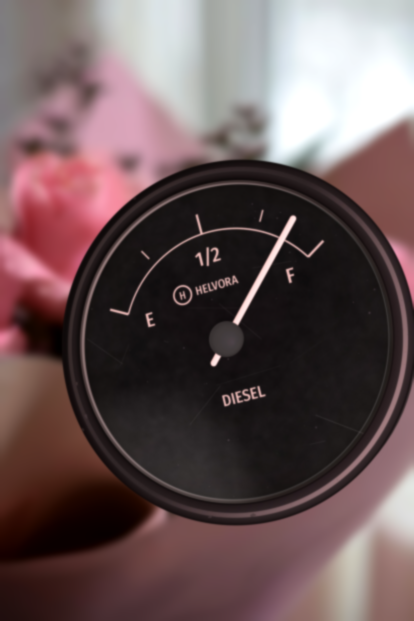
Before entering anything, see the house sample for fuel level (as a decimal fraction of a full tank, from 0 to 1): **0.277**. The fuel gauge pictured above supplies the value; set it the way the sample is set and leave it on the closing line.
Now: **0.875**
